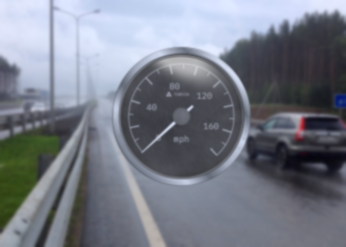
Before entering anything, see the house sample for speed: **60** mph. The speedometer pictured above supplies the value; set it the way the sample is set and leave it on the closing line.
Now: **0** mph
